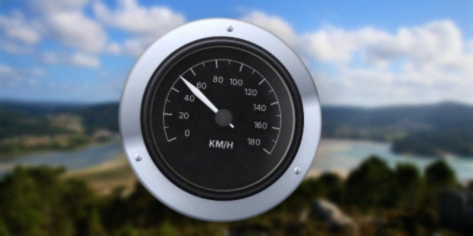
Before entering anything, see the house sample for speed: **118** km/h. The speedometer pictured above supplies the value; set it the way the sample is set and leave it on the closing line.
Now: **50** km/h
